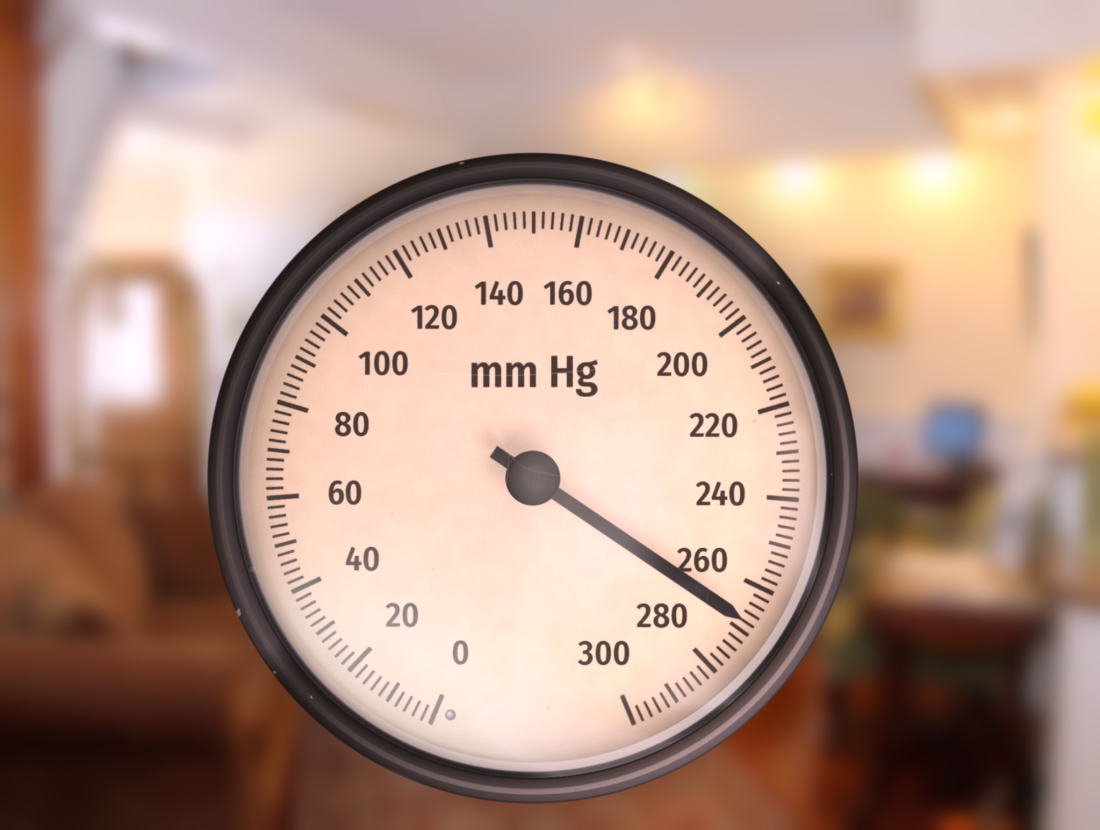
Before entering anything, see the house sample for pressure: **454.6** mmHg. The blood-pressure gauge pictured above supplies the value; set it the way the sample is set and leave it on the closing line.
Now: **268** mmHg
